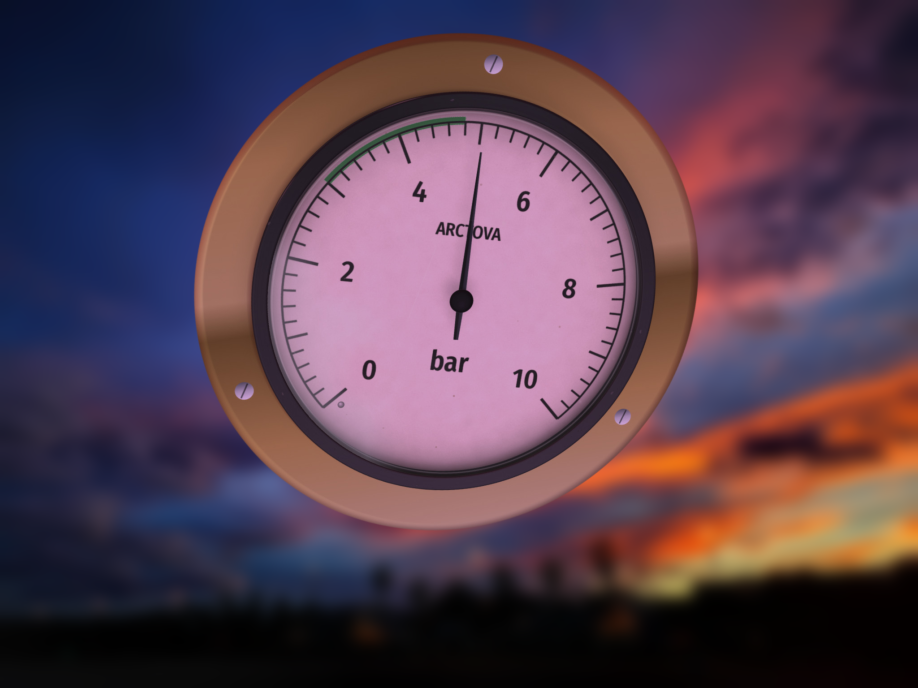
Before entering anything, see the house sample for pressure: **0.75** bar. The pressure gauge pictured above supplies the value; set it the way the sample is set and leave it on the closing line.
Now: **5** bar
